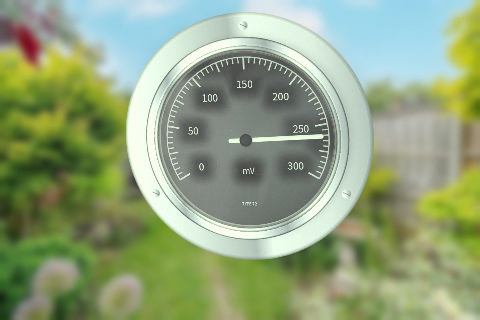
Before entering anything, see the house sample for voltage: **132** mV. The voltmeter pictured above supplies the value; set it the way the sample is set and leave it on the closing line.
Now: **260** mV
